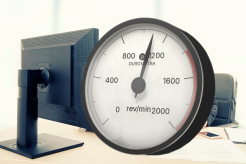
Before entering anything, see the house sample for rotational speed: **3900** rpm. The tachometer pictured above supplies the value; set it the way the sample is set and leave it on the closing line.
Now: **1100** rpm
